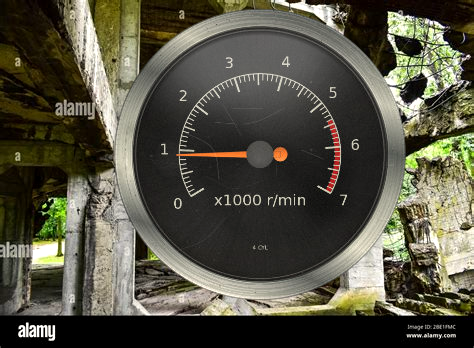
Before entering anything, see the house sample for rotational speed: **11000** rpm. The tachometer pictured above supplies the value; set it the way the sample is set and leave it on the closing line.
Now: **900** rpm
